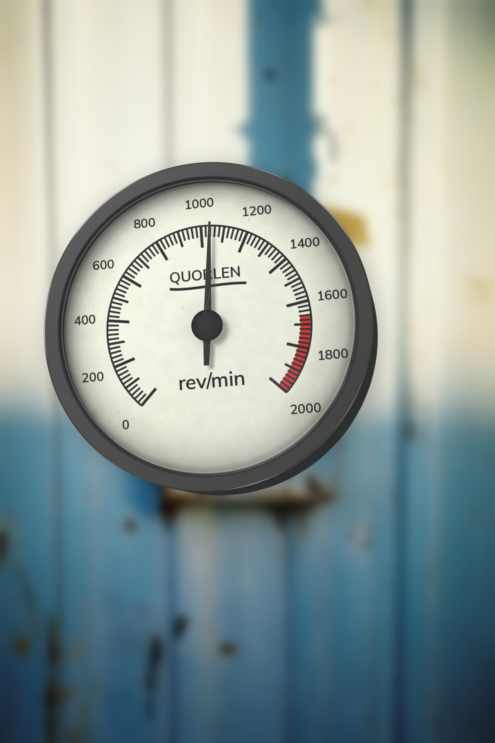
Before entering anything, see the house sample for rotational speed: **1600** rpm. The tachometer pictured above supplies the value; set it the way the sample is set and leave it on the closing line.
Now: **1040** rpm
